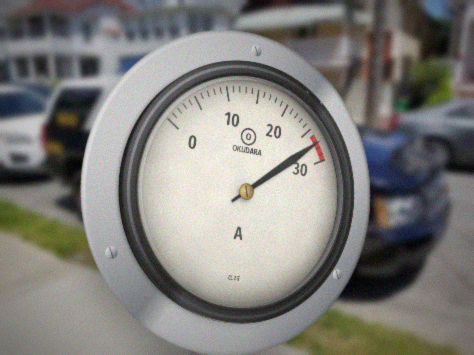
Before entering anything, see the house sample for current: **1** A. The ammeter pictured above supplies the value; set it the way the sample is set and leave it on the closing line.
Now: **27** A
